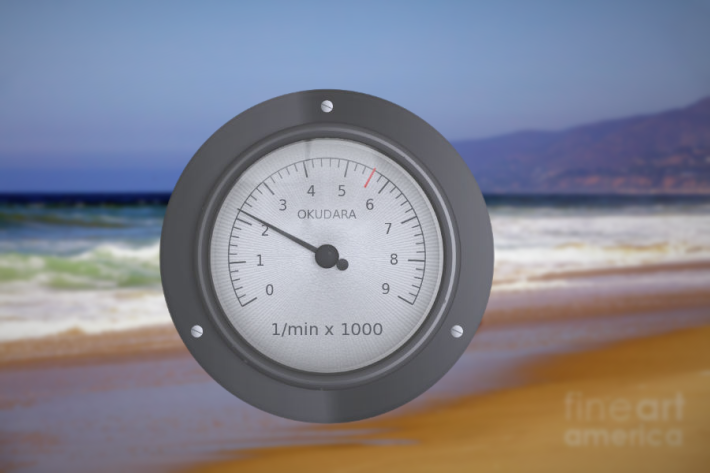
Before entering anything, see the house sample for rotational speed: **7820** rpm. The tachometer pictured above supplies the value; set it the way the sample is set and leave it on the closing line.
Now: **2200** rpm
